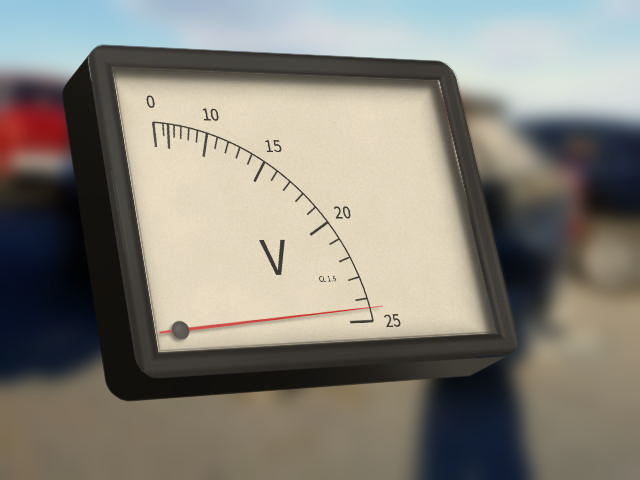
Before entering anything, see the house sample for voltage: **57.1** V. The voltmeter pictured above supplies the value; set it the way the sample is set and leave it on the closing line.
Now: **24.5** V
